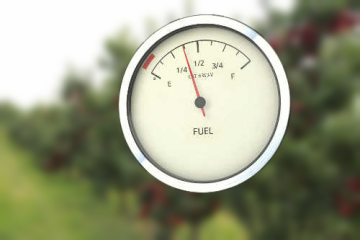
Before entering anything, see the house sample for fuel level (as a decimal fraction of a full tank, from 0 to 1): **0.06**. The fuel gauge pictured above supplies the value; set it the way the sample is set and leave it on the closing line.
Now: **0.375**
